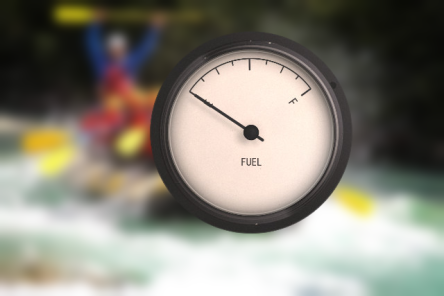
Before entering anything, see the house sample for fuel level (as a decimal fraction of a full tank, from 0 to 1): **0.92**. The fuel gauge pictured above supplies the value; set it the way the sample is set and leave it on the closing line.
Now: **0**
